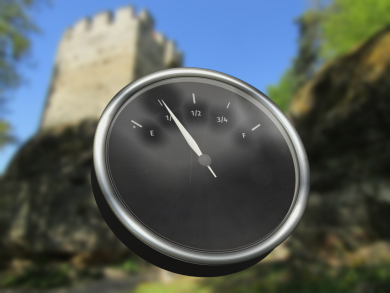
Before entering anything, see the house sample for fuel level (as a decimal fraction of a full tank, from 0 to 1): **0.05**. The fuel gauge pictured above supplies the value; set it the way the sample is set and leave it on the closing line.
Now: **0.25**
